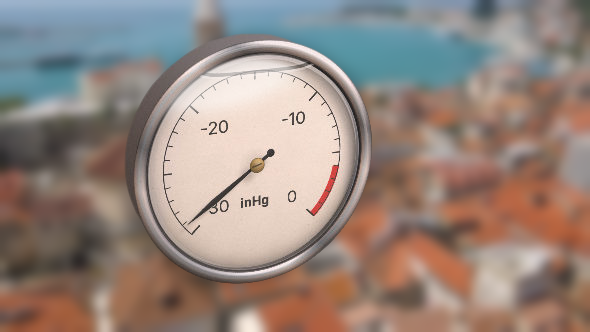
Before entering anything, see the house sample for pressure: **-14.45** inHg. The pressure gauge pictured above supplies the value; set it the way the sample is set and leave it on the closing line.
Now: **-29** inHg
